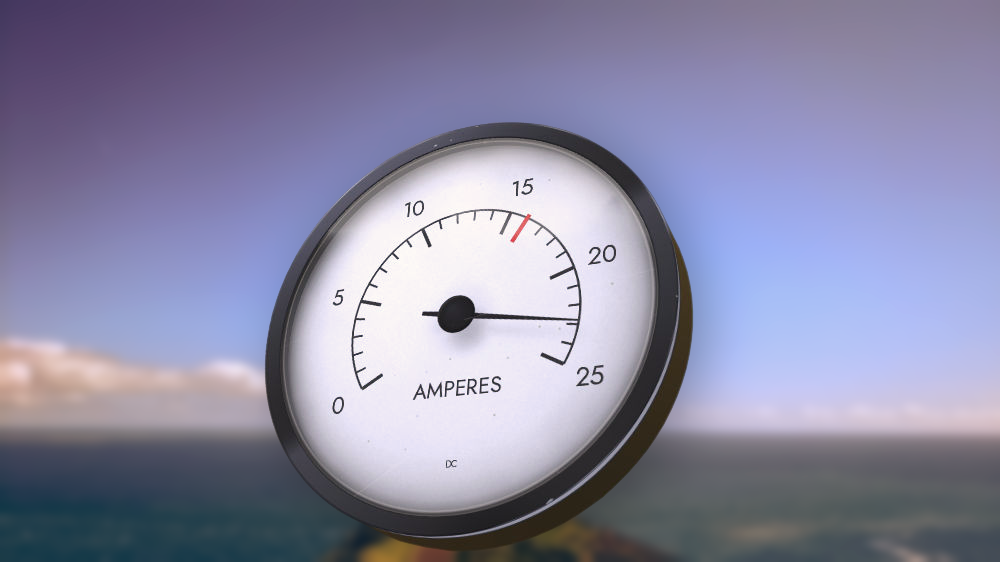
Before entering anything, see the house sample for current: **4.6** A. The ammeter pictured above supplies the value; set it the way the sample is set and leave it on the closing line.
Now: **23** A
